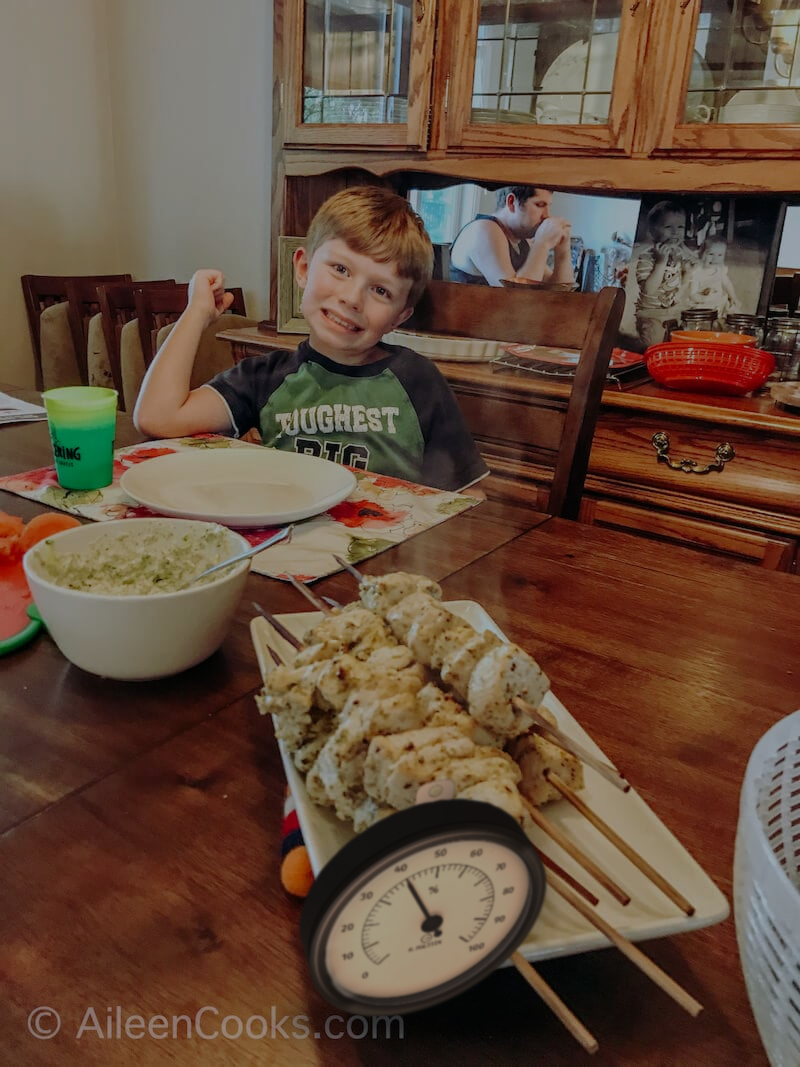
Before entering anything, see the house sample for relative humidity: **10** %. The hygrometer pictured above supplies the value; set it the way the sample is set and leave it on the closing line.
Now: **40** %
